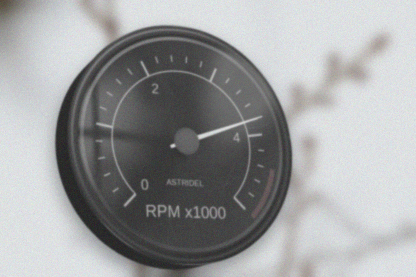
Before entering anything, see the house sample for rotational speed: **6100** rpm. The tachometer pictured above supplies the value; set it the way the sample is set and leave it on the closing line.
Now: **3800** rpm
